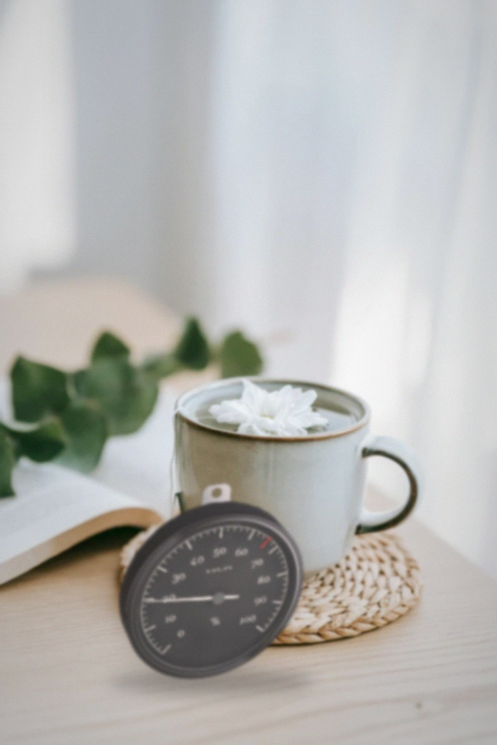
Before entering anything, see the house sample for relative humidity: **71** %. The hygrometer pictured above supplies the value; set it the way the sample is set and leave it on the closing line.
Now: **20** %
